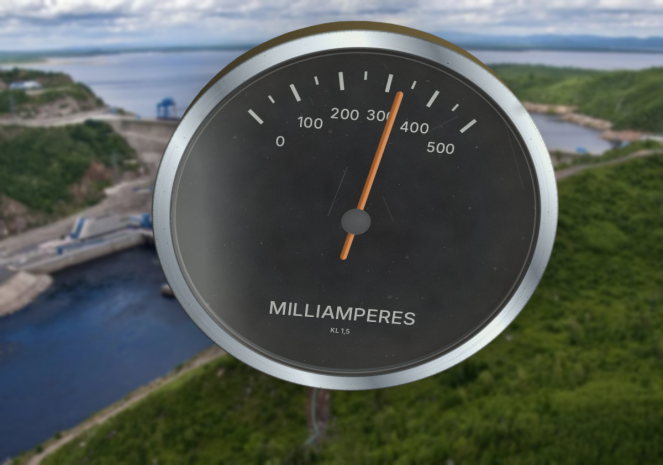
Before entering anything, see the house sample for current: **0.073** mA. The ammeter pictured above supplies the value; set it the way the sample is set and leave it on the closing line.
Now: **325** mA
